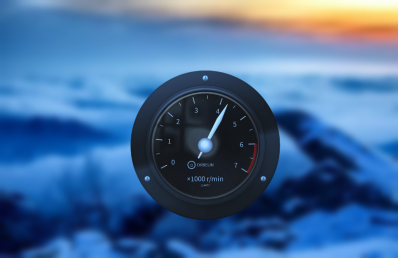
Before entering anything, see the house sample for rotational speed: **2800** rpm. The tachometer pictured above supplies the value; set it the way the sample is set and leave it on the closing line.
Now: **4250** rpm
